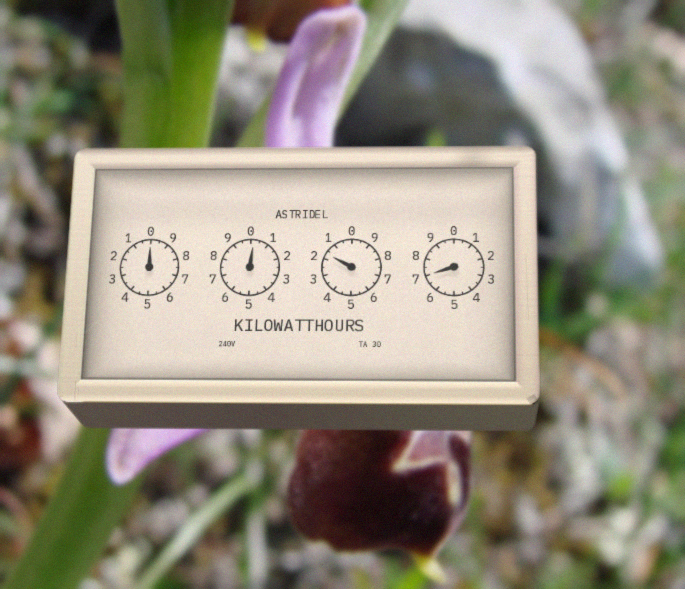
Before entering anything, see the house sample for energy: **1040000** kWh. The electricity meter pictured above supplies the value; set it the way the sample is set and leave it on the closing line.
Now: **17** kWh
